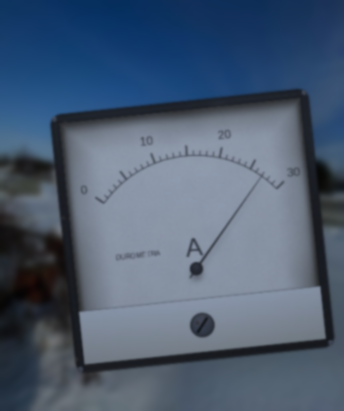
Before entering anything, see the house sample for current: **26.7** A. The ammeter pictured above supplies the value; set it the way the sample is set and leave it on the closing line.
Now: **27** A
